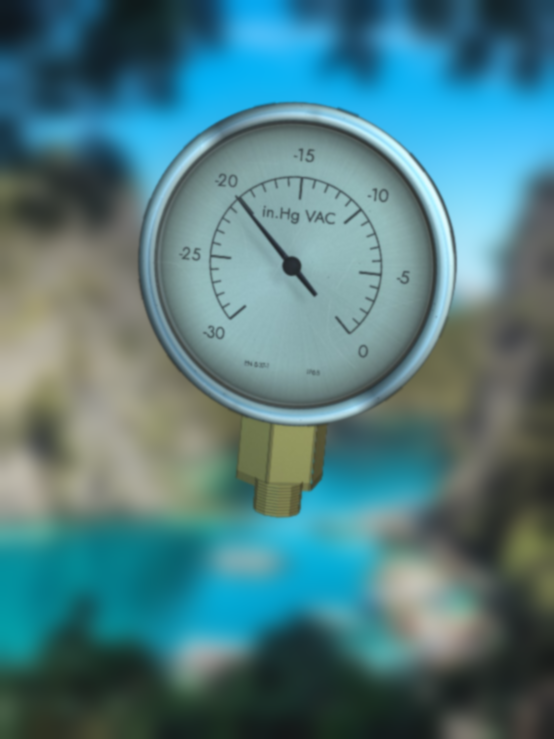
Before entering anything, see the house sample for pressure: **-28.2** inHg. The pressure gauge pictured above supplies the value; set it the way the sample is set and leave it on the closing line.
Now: **-20** inHg
